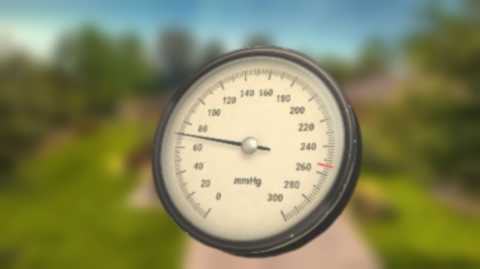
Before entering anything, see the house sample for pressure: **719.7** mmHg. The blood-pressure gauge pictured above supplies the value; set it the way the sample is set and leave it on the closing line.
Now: **70** mmHg
